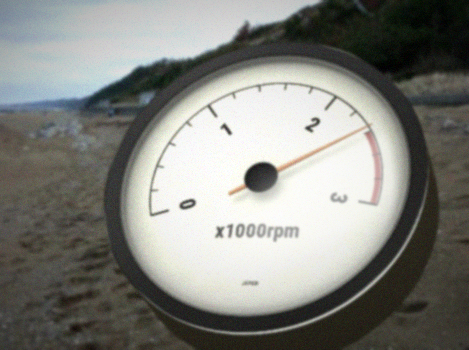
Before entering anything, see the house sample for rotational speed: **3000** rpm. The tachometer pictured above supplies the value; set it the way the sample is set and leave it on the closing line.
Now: **2400** rpm
